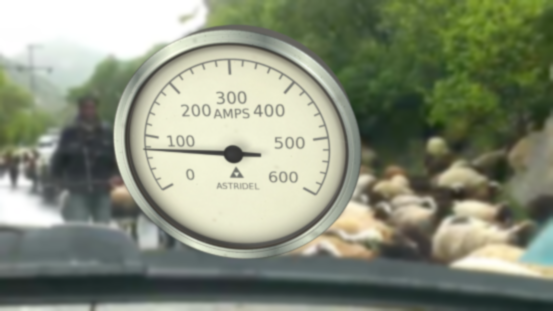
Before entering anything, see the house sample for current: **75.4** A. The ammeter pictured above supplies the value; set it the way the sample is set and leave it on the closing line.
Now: **80** A
